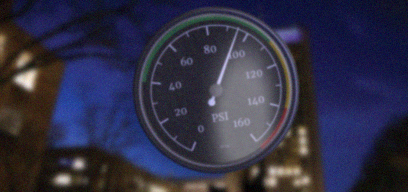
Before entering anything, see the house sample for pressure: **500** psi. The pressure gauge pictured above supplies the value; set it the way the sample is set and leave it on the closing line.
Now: **95** psi
